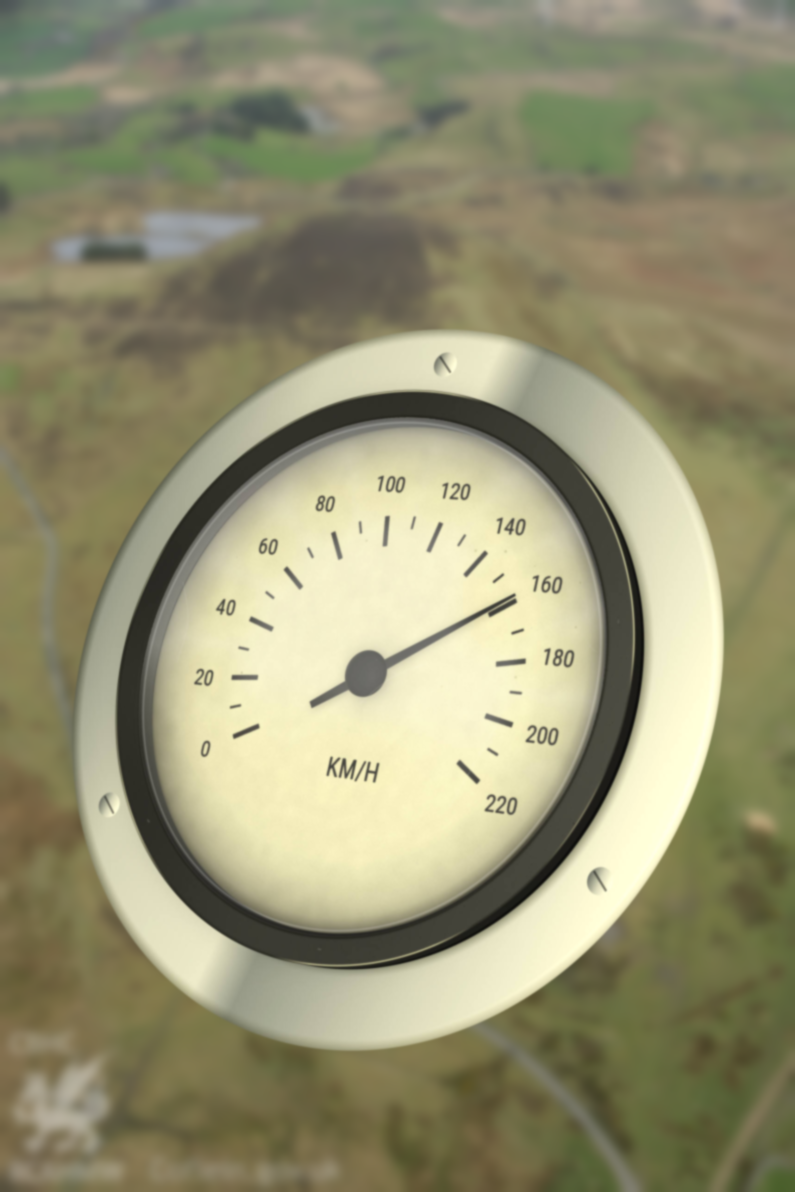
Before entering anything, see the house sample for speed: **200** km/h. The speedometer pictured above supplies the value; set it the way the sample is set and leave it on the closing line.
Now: **160** km/h
